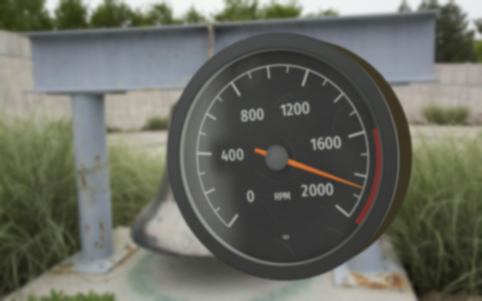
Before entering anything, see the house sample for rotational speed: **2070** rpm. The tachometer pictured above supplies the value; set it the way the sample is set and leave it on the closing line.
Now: **1850** rpm
